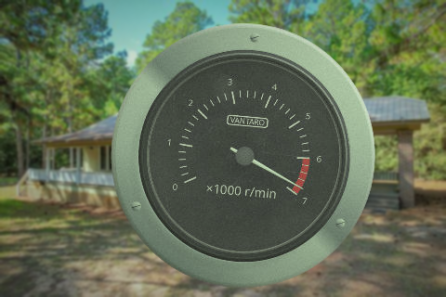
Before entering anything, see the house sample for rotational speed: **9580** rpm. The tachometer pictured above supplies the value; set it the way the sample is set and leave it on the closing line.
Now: **6800** rpm
